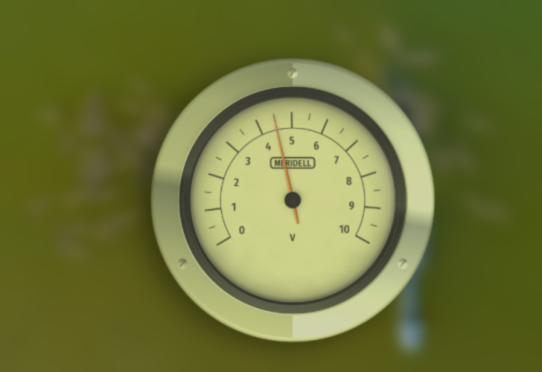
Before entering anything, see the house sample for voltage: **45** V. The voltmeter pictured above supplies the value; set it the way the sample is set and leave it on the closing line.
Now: **4.5** V
